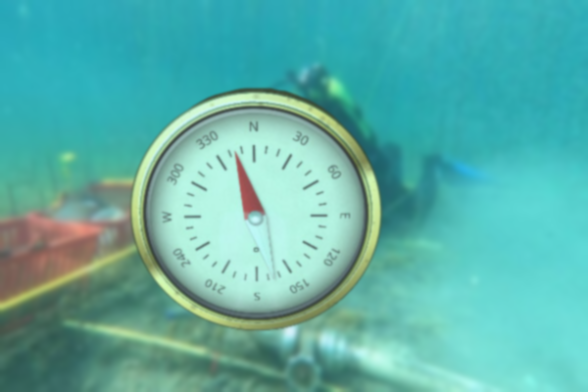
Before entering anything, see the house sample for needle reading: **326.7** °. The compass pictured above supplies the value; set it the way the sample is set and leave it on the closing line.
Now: **345** °
